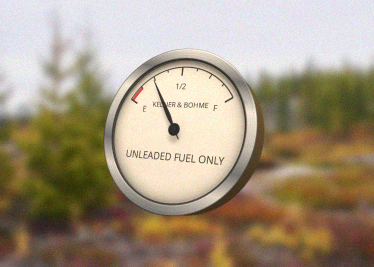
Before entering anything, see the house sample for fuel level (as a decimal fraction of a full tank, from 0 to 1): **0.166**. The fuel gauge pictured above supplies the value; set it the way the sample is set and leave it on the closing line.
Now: **0.25**
